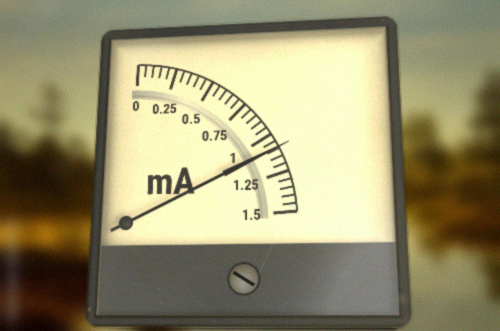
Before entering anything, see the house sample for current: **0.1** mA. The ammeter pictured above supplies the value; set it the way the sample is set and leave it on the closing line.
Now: **1.1** mA
